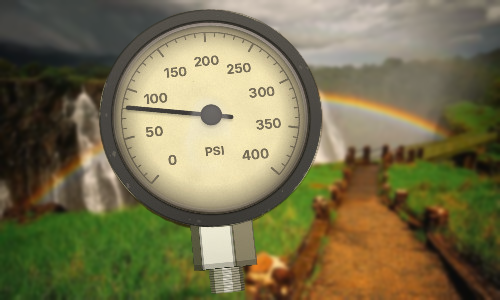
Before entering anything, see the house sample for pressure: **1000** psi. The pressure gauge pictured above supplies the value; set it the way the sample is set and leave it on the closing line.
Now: **80** psi
